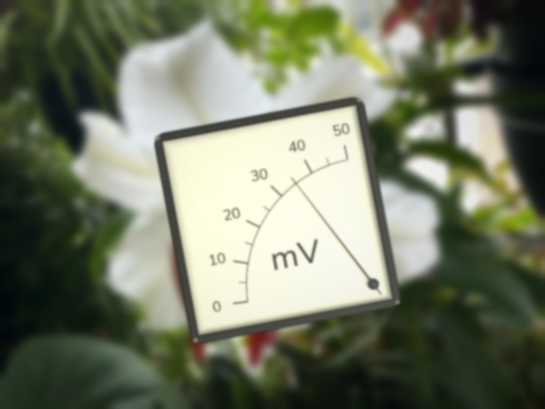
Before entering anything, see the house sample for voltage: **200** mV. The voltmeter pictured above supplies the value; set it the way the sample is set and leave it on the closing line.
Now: **35** mV
